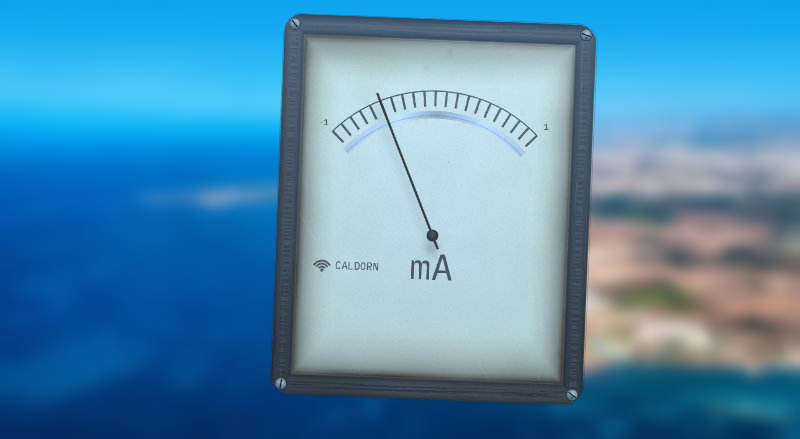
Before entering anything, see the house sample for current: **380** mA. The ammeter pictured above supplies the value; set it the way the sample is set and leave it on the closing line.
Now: **-0.5** mA
